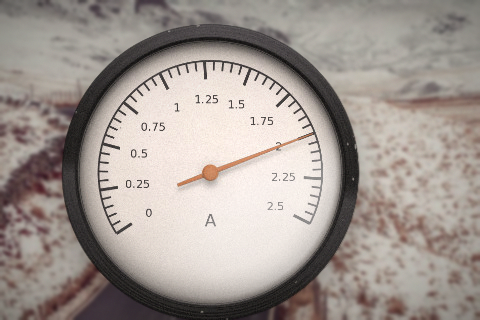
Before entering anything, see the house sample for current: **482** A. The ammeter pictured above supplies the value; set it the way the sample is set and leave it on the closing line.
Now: **2** A
